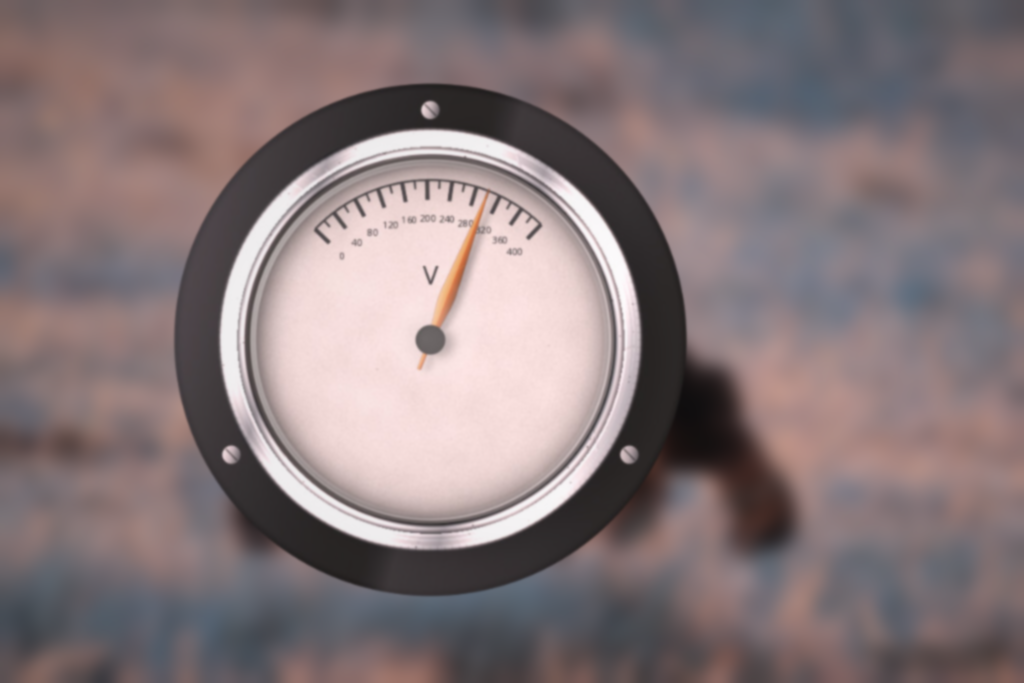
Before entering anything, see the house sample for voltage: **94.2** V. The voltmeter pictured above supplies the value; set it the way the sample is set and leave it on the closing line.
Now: **300** V
